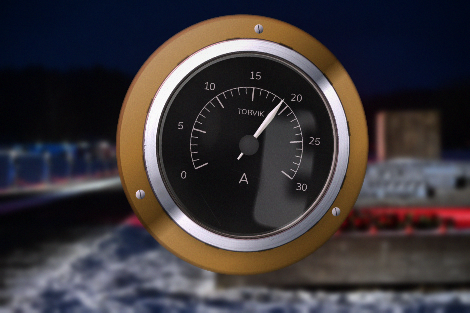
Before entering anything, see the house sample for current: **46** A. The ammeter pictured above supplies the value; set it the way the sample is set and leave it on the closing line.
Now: **19** A
